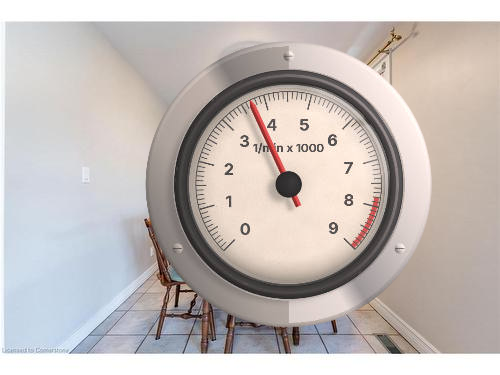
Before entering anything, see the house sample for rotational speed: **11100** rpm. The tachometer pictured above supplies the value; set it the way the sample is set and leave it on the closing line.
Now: **3700** rpm
